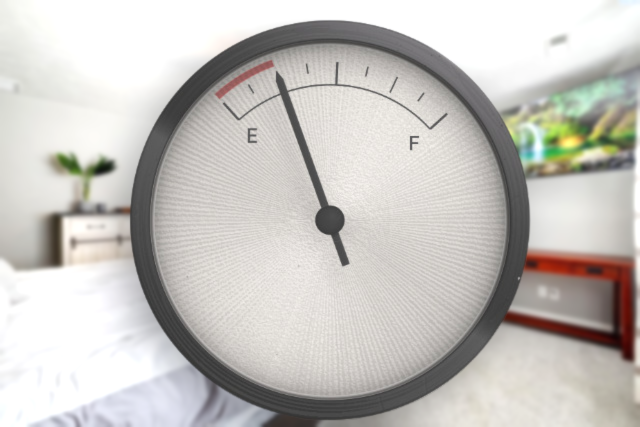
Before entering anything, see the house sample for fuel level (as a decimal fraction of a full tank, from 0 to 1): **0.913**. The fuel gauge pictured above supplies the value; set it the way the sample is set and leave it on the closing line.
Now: **0.25**
